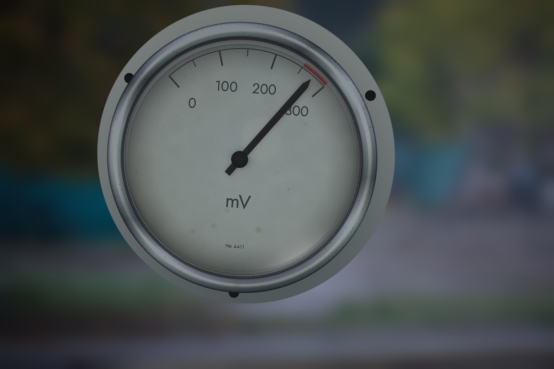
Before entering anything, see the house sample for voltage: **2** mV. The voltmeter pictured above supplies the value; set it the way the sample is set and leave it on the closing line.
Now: **275** mV
